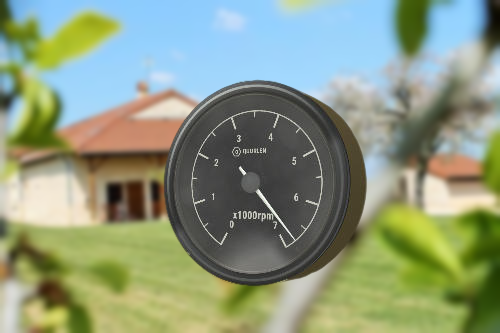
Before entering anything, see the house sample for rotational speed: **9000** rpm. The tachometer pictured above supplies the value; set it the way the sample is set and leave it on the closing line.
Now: **6750** rpm
